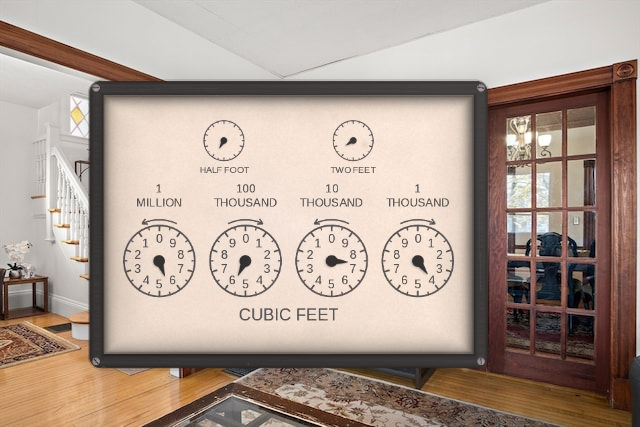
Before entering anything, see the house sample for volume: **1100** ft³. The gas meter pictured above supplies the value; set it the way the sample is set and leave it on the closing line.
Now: **557400** ft³
